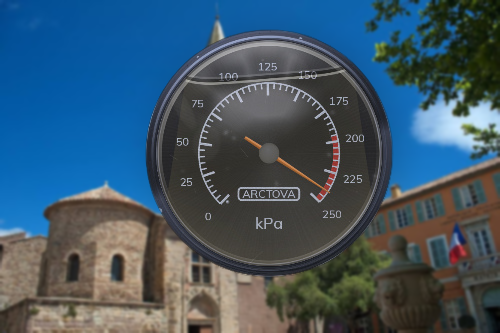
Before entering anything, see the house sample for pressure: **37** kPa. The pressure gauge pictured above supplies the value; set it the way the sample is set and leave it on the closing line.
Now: **240** kPa
